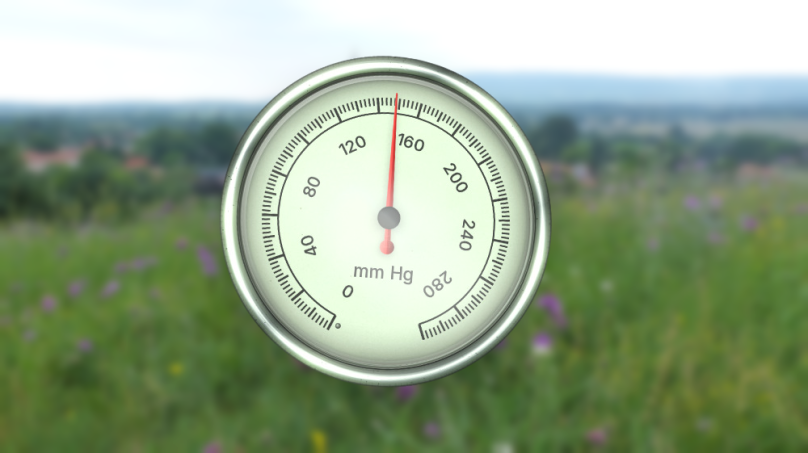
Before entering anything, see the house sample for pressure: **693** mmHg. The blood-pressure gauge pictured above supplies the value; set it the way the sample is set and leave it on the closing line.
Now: **148** mmHg
